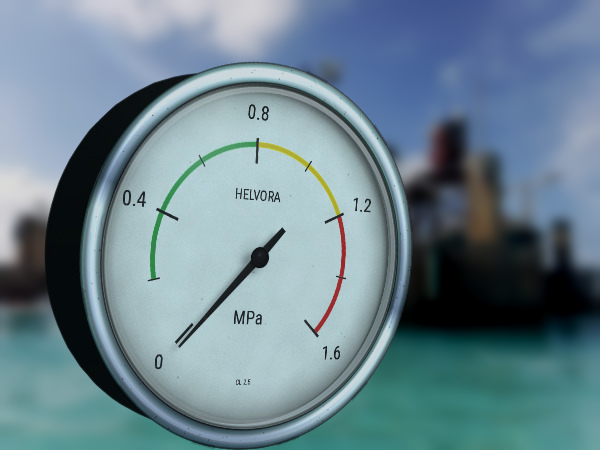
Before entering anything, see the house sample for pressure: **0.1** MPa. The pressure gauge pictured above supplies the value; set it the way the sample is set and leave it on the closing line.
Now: **0** MPa
